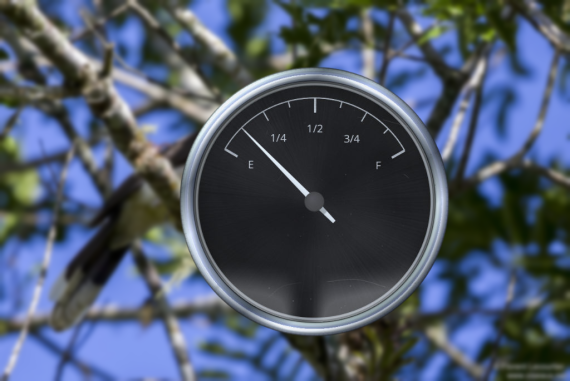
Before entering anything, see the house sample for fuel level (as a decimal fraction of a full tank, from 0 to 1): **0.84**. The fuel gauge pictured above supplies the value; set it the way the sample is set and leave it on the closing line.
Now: **0.125**
